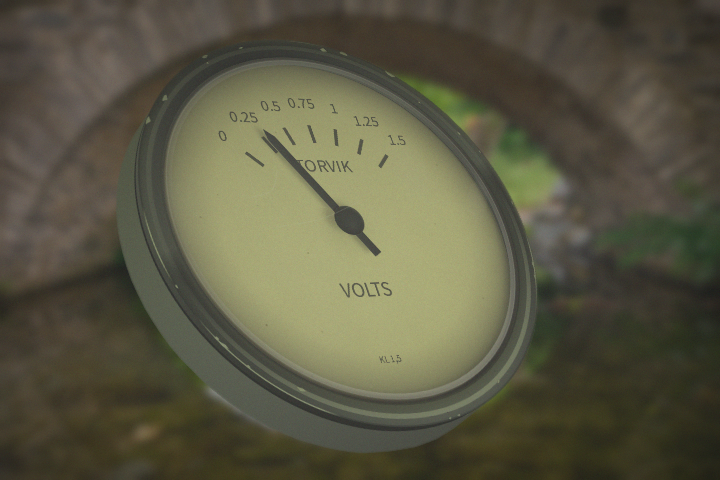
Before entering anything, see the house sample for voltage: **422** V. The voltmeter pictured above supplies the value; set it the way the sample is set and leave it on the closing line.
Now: **0.25** V
